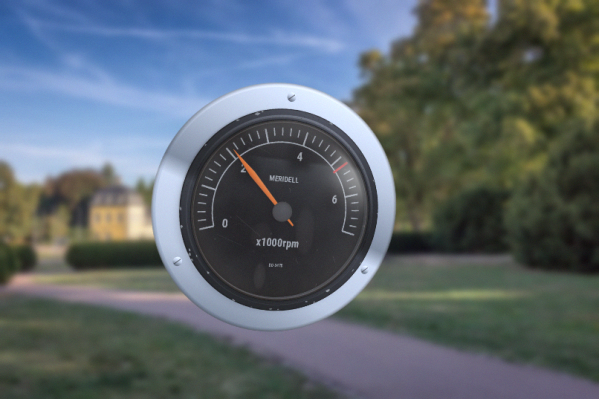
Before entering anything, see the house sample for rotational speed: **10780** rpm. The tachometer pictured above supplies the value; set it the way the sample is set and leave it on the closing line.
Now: **2100** rpm
